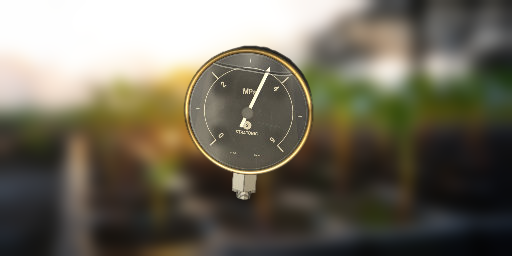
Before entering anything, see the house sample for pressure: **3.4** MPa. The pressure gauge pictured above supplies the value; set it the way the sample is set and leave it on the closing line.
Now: **3.5** MPa
